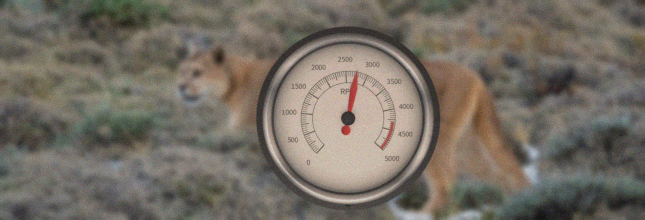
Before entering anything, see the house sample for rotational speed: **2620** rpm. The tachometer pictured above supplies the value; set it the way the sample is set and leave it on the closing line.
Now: **2750** rpm
